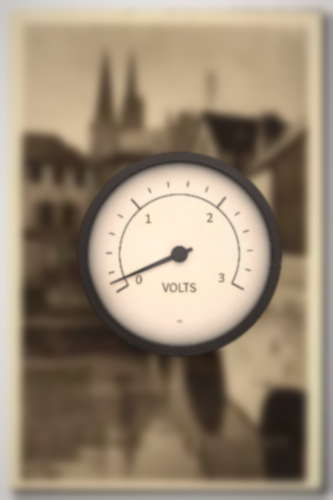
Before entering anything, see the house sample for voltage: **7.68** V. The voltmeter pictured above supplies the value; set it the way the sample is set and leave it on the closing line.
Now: **0.1** V
